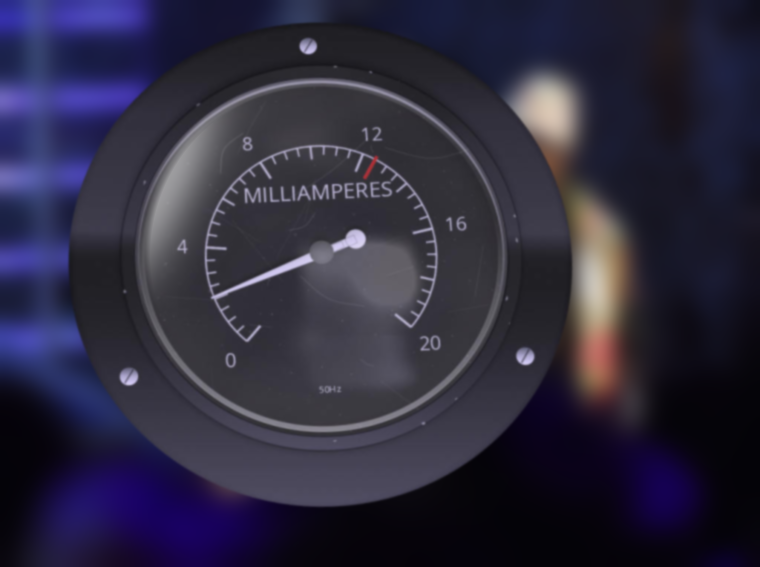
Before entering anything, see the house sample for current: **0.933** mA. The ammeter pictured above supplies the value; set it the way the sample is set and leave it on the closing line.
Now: **2** mA
